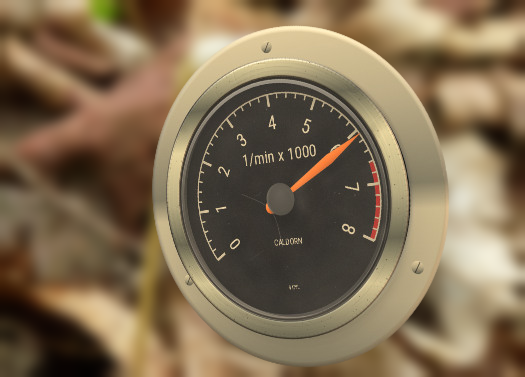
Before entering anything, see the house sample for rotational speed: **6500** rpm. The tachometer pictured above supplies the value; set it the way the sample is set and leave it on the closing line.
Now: **6100** rpm
